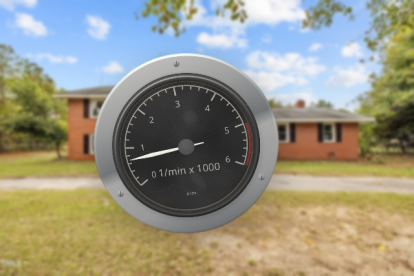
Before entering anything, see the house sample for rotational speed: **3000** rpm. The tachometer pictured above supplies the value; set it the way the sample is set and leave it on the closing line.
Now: **700** rpm
